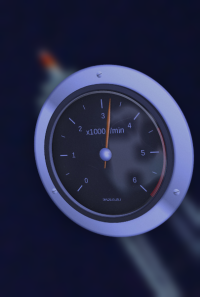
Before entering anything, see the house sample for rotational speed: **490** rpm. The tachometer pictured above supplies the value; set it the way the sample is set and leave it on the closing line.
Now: **3250** rpm
